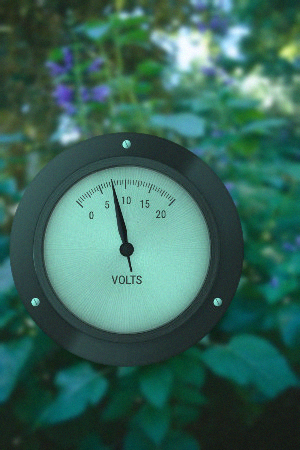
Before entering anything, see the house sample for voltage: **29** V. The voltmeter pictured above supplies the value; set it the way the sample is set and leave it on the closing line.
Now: **7.5** V
